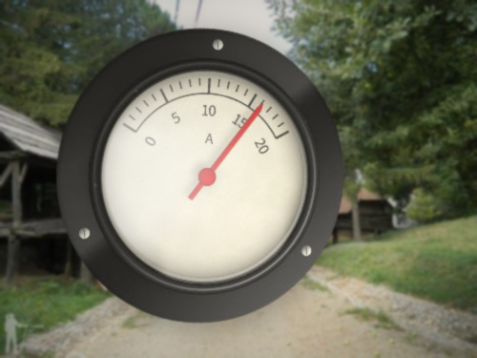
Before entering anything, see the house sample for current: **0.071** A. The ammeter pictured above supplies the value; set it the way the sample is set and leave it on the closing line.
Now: **16** A
